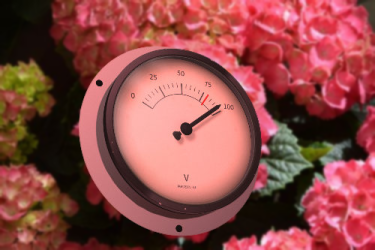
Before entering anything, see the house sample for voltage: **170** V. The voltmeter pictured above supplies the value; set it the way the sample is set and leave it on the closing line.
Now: **95** V
